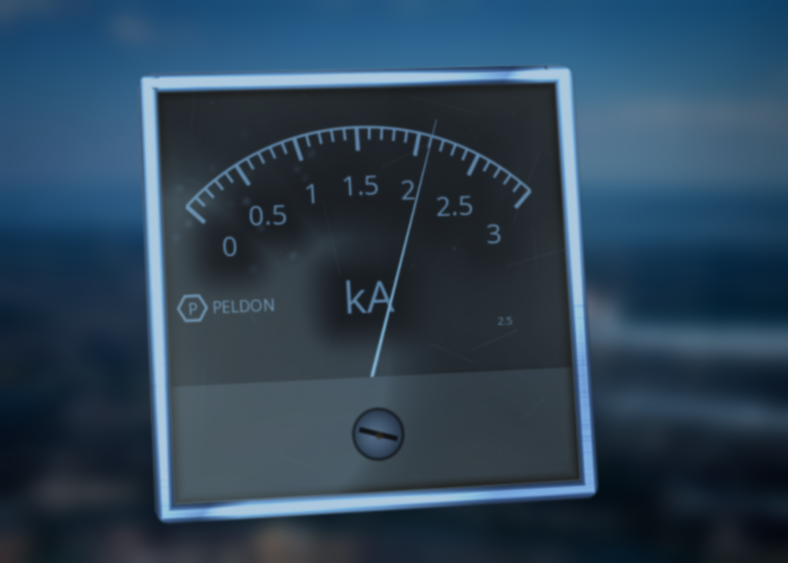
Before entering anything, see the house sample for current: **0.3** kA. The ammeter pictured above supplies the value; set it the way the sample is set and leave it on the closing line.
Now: **2.1** kA
